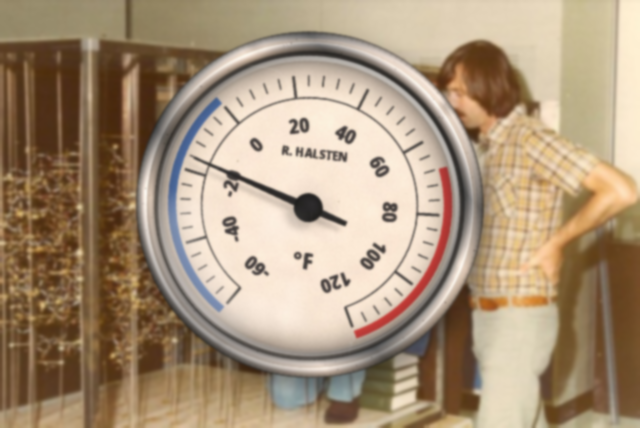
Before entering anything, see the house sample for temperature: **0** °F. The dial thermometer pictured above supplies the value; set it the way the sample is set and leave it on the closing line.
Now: **-16** °F
